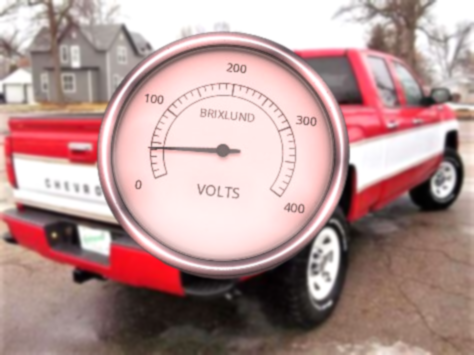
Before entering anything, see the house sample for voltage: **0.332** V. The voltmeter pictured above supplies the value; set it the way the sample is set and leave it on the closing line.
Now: **40** V
